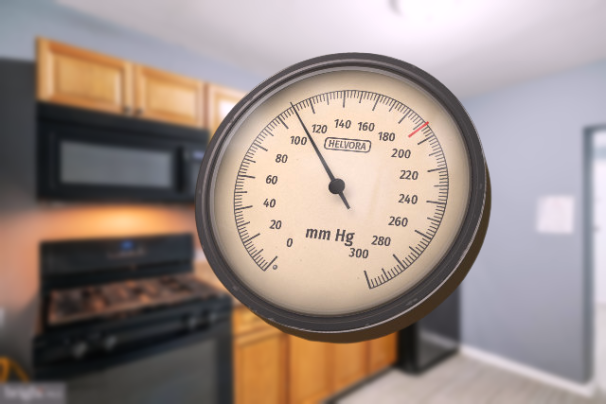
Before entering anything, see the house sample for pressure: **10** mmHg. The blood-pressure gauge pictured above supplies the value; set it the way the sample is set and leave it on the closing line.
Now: **110** mmHg
